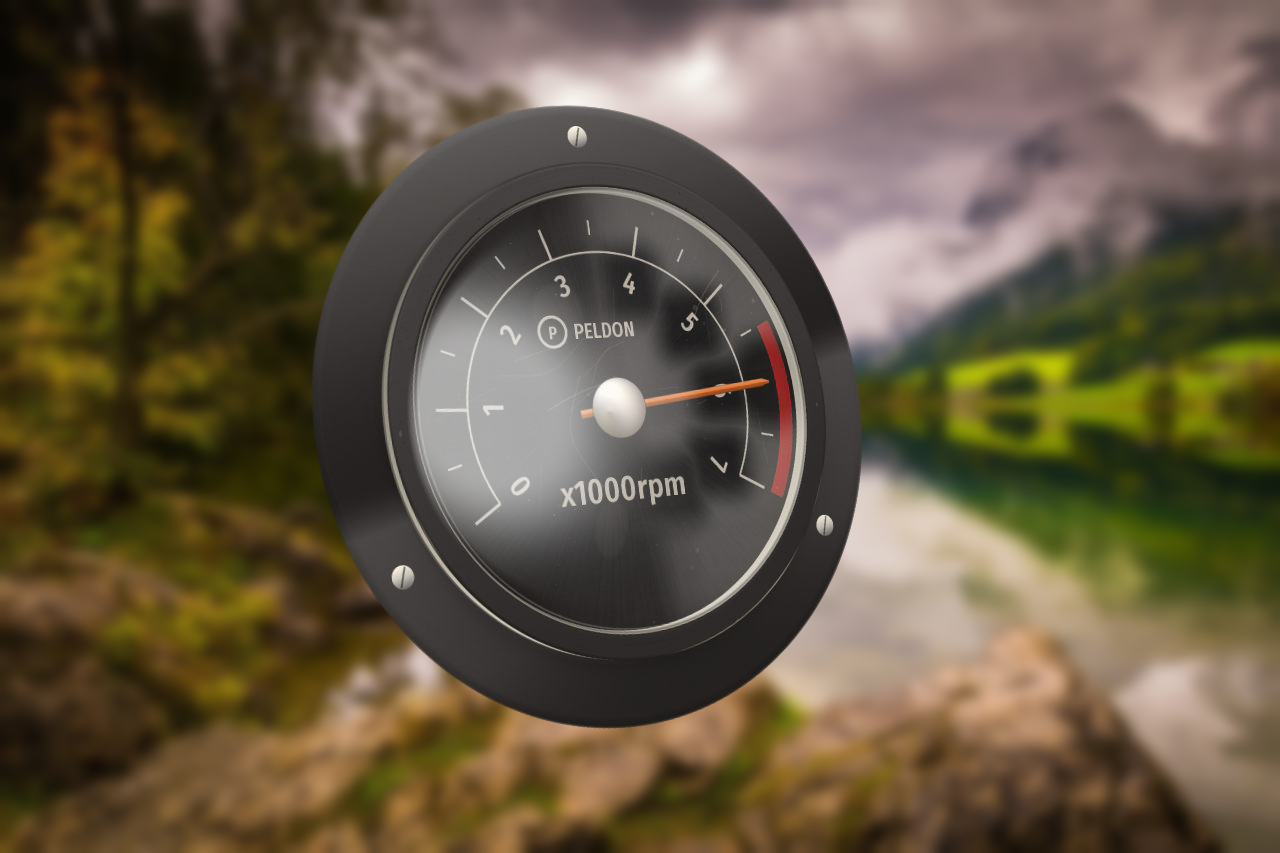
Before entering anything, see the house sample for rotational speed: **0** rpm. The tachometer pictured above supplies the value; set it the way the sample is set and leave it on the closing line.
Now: **6000** rpm
